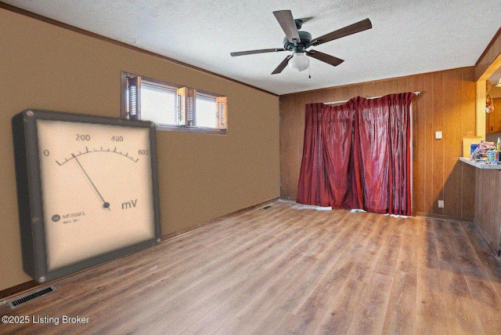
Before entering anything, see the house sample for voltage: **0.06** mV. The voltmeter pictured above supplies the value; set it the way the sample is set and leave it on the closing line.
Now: **100** mV
